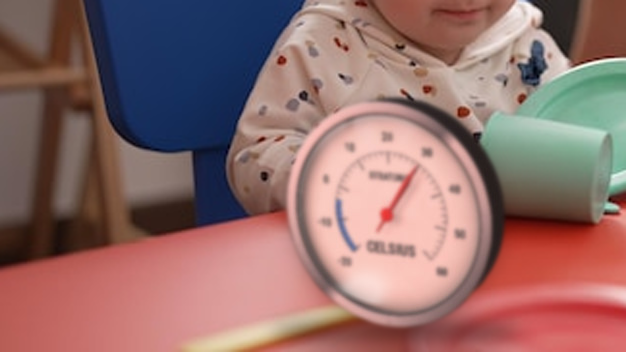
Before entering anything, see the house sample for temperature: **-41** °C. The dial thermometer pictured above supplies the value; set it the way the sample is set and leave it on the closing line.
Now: **30** °C
